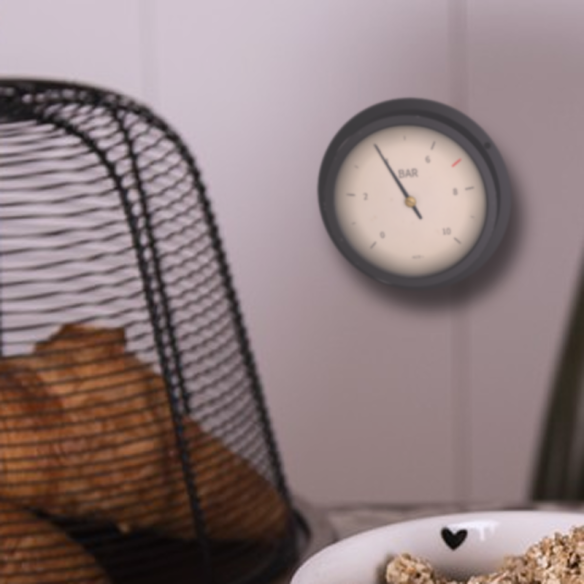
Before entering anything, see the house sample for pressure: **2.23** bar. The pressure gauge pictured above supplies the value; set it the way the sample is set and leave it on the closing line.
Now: **4** bar
